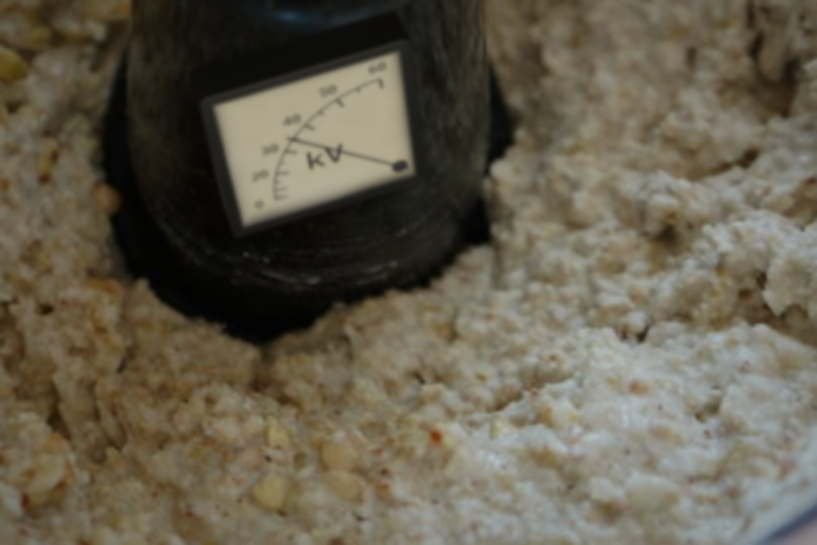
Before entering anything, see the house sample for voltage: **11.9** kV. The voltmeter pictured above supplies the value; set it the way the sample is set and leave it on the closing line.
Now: **35** kV
